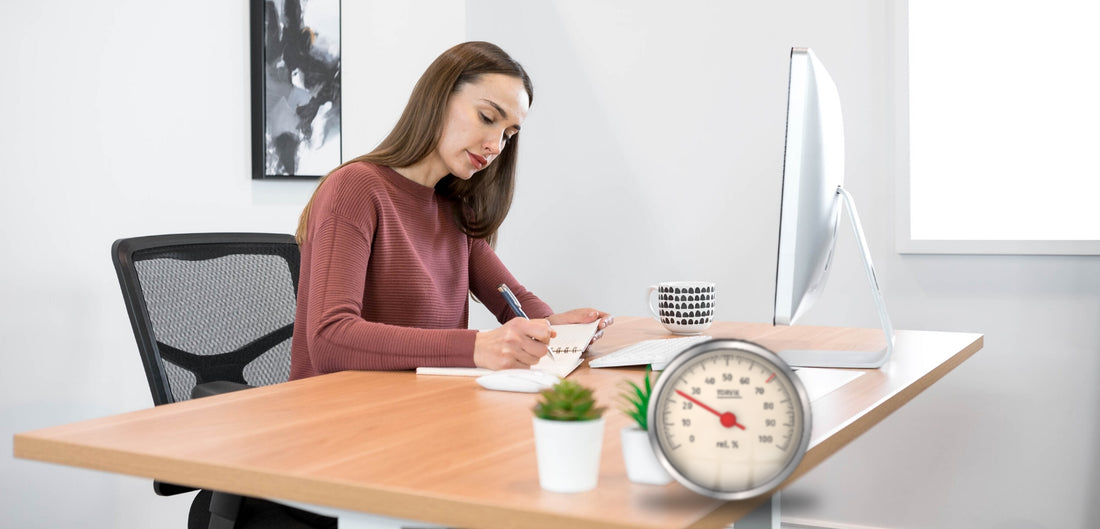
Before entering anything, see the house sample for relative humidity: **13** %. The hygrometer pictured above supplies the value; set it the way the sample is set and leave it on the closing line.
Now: **25** %
